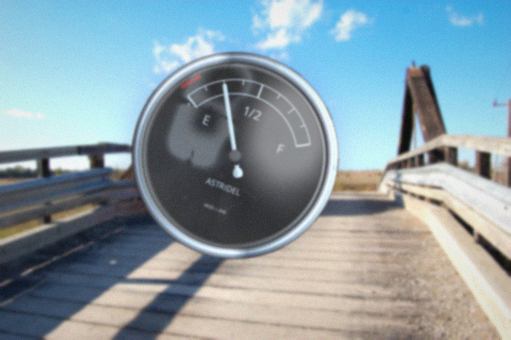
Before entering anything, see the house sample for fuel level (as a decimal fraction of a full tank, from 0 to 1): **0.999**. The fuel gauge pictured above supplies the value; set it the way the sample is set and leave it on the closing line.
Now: **0.25**
